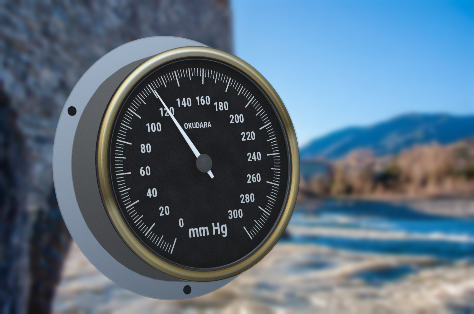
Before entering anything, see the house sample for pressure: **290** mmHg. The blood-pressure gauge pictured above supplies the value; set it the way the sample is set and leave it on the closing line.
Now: **120** mmHg
